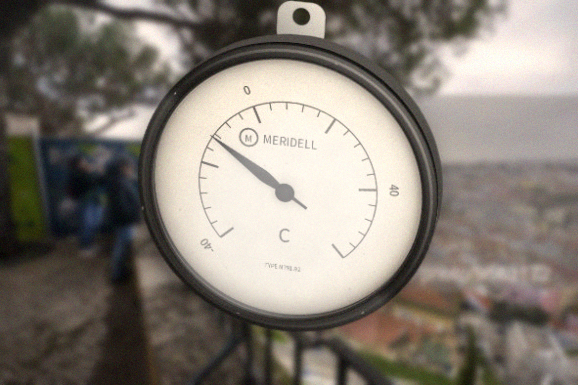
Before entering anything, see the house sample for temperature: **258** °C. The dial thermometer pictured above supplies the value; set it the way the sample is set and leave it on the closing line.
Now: **-12** °C
